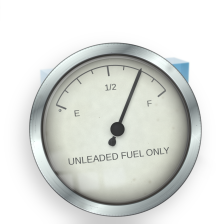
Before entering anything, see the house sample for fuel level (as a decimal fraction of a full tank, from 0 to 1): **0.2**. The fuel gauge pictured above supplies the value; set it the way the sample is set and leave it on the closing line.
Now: **0.75**
